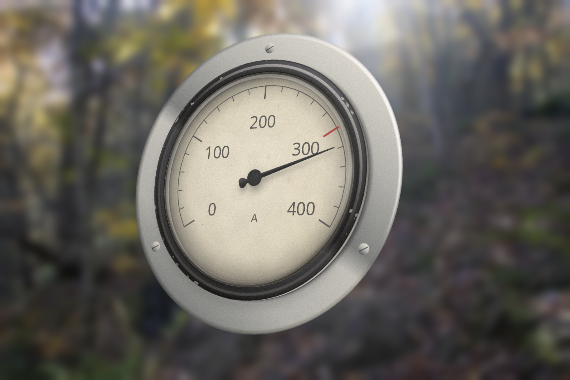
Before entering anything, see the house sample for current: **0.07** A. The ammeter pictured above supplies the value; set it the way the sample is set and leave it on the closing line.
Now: **320** A
